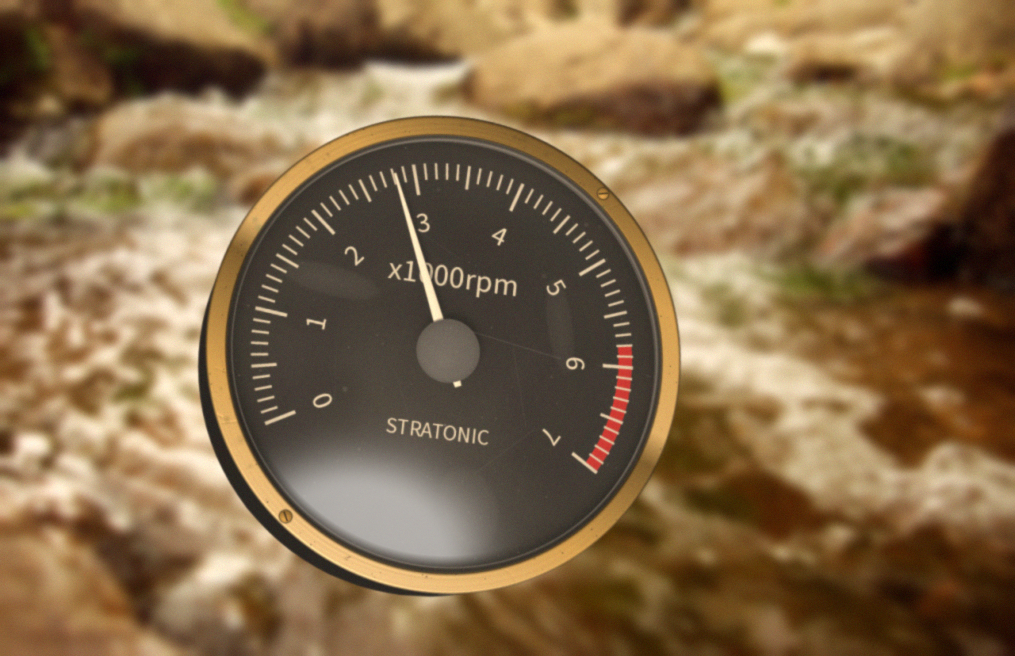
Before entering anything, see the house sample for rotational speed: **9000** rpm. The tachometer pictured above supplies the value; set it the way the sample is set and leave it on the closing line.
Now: **2800** rpm
